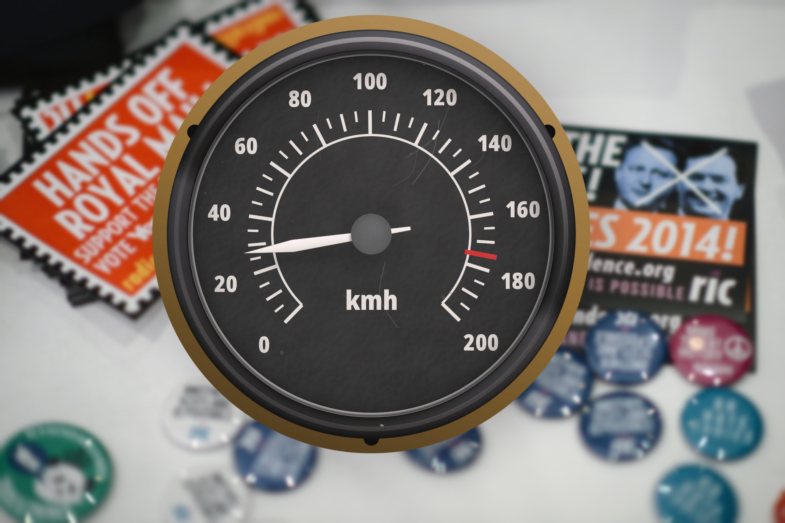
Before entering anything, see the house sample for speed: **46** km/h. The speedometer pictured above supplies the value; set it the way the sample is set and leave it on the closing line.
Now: **27.5** km/h
